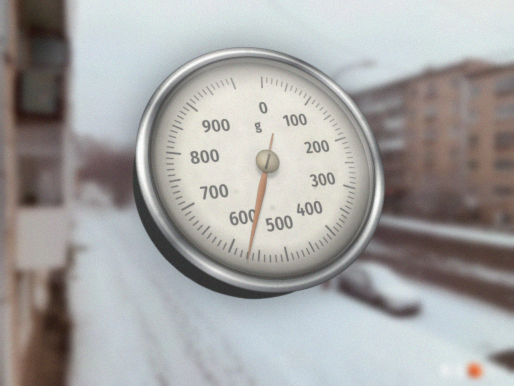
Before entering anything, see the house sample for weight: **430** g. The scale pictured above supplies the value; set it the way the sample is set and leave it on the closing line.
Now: **570** g
